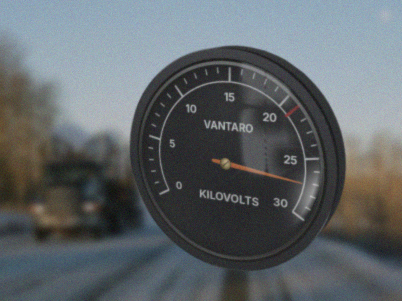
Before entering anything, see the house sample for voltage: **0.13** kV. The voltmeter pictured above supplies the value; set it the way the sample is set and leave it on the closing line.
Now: **27** kV
